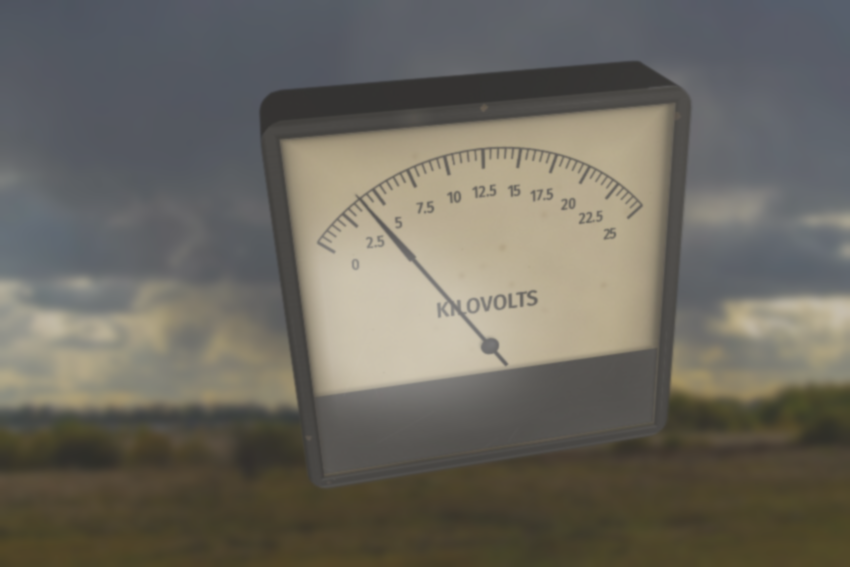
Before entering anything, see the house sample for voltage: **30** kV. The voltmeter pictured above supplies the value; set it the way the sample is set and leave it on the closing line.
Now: **4** kV
